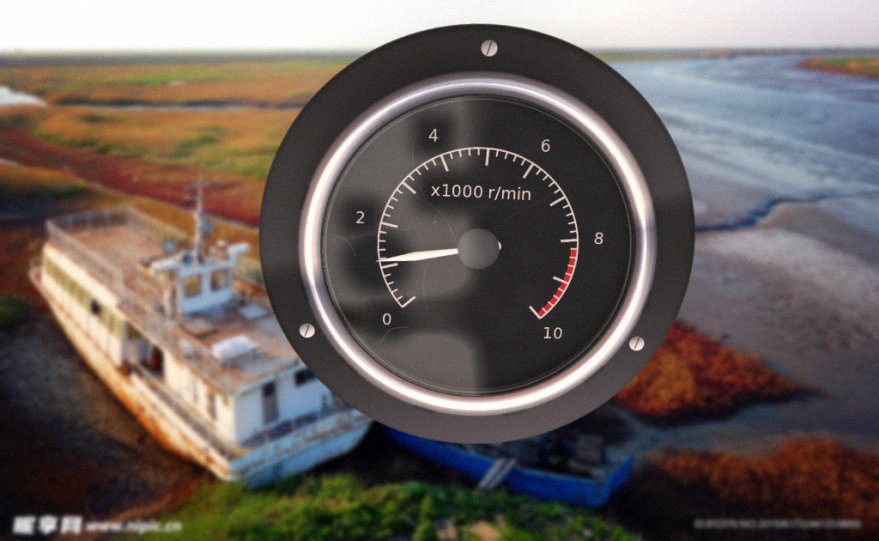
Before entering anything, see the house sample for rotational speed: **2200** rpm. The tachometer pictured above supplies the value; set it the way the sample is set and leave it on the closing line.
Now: **1200** rpm
